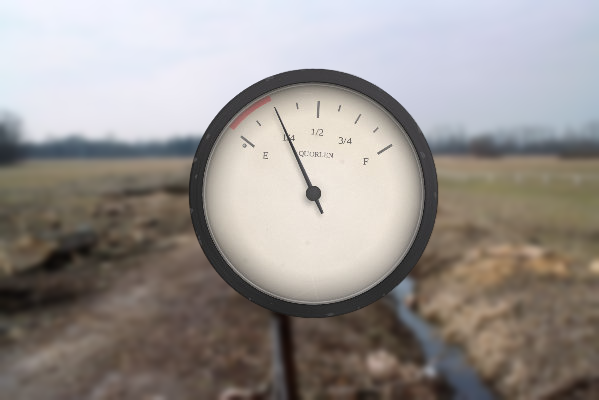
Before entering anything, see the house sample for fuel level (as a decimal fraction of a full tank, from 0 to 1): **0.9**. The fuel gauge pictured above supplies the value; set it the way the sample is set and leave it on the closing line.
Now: **0.25**
